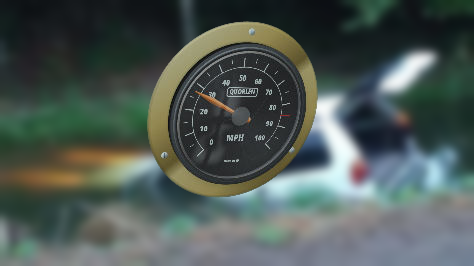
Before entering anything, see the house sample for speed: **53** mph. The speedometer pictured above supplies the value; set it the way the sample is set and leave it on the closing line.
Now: **27.5** mph
